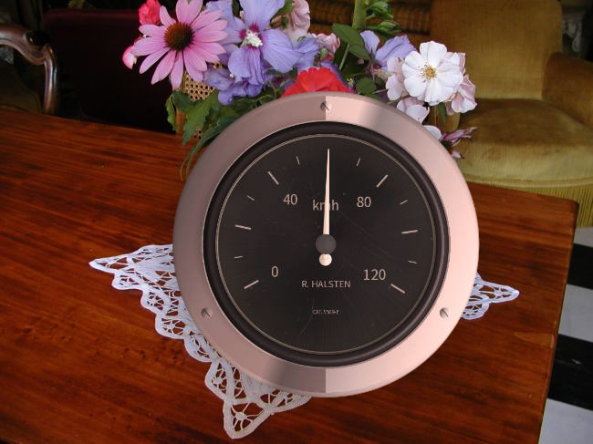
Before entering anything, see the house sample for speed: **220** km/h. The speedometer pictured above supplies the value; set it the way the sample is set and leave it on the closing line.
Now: **60** km/h
